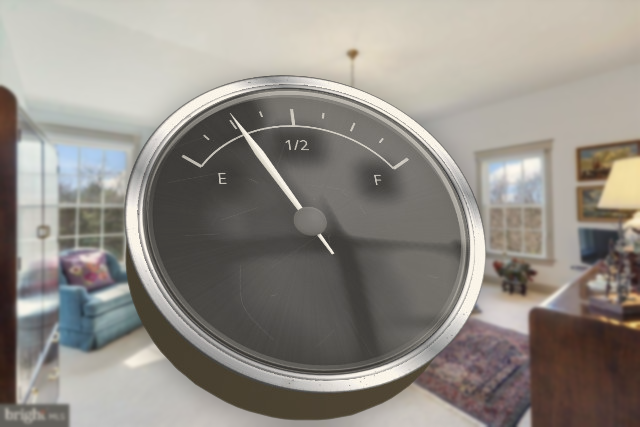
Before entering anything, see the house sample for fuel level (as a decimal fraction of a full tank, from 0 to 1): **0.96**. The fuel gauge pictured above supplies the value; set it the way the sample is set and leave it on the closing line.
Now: **0.25**
